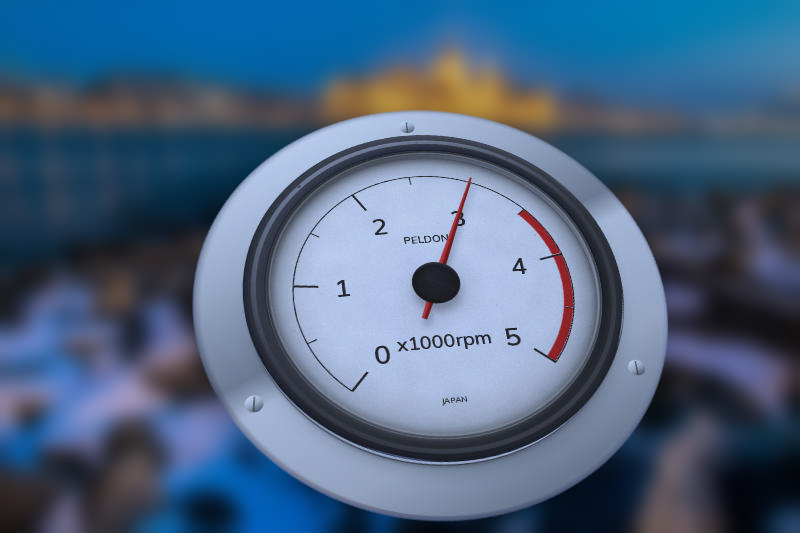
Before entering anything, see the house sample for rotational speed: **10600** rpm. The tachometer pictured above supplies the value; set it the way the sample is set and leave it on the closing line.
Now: **3000** rpm
